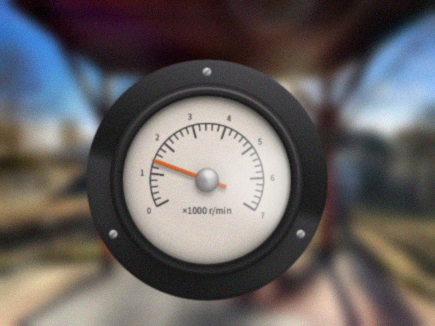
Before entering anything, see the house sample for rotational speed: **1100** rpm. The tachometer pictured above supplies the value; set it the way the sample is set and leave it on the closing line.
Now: **1400** rpm
